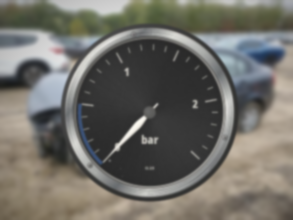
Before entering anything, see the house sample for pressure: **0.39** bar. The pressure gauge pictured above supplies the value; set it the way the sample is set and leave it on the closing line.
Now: **0** bar
